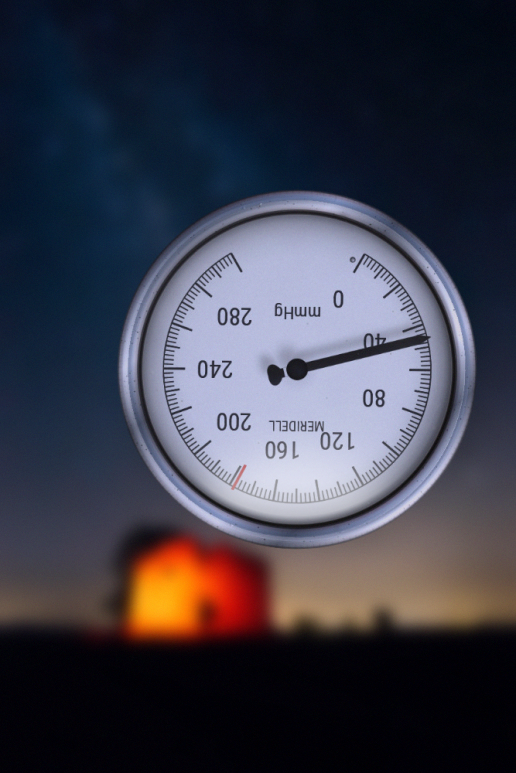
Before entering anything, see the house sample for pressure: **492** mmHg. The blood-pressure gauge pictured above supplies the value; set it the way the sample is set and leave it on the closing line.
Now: **46** mmHg
